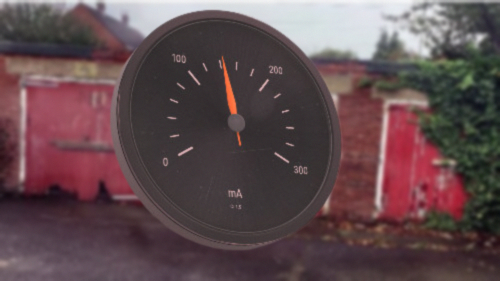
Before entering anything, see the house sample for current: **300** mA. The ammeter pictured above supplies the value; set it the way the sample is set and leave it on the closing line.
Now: **140** mA
